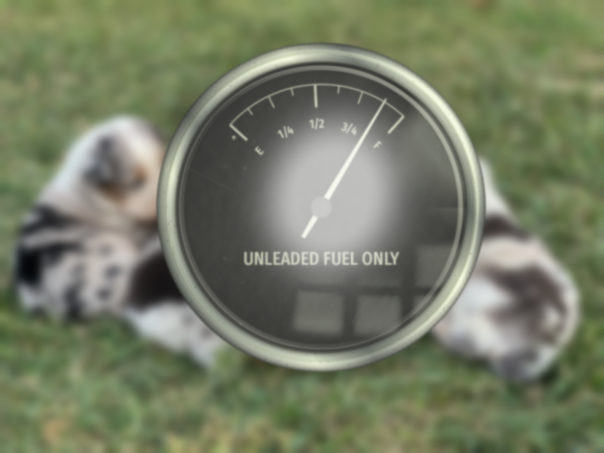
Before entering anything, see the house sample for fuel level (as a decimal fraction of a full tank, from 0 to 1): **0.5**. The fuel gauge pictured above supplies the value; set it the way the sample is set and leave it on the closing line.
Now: **0.875**
